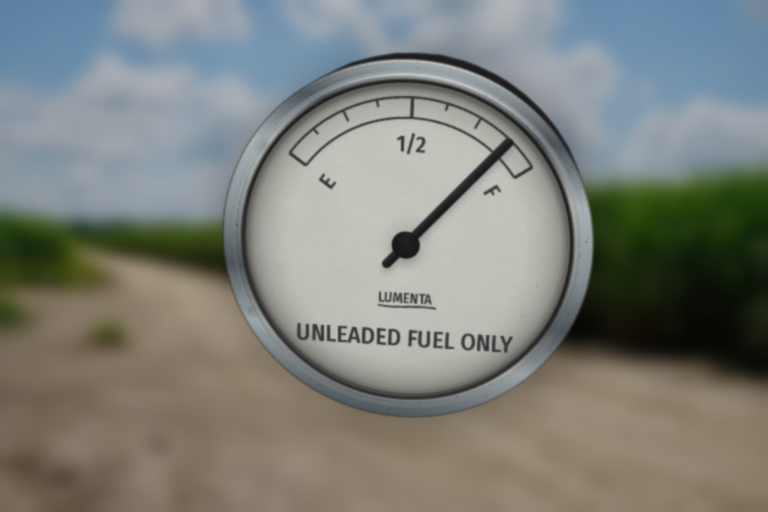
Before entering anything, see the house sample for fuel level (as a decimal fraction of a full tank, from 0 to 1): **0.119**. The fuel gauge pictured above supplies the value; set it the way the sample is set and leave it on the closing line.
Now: **0.875**
